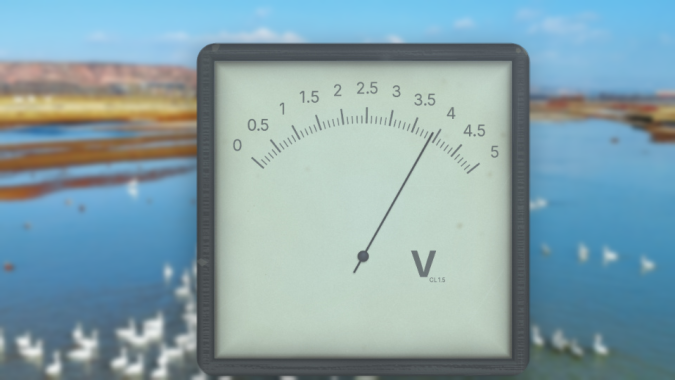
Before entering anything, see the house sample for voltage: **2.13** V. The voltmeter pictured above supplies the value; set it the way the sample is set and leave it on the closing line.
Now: **3.9** V
